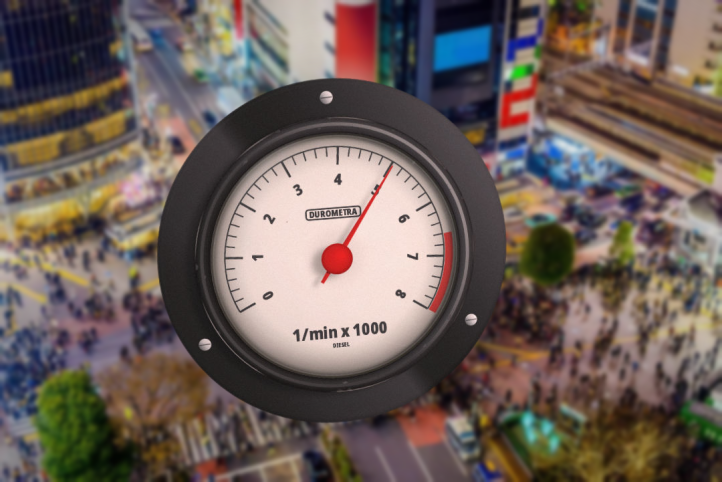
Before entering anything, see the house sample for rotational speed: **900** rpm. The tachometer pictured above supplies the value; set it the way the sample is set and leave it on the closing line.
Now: **5000** rpm
